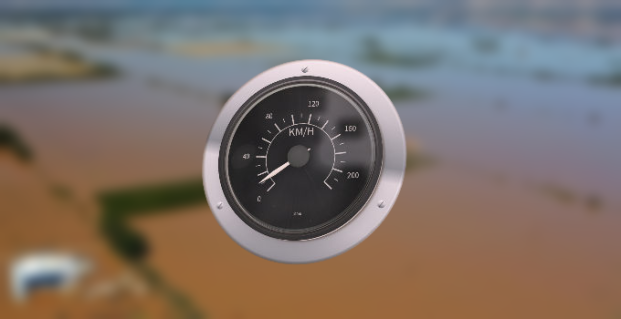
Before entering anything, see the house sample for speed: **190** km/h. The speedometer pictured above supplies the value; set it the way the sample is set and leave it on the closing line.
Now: **10** km/h
